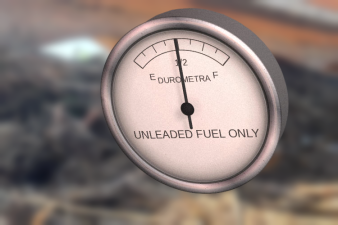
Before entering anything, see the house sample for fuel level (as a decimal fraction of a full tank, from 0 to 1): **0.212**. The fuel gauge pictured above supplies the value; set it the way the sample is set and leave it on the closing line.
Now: **0.5**
